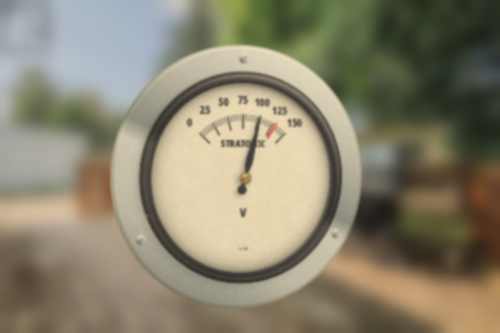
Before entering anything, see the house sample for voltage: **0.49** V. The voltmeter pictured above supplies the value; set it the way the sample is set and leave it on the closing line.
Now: **100** V
